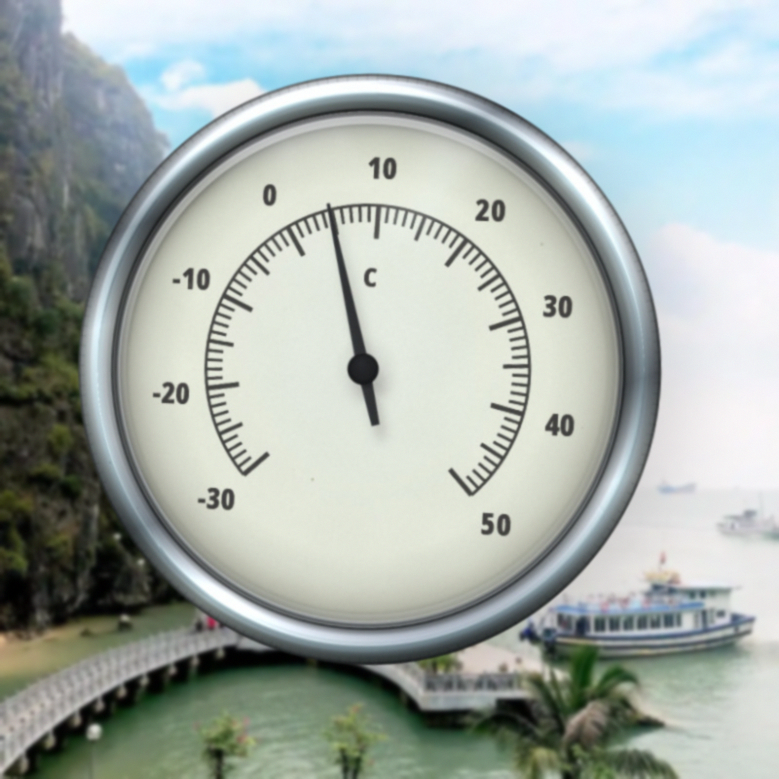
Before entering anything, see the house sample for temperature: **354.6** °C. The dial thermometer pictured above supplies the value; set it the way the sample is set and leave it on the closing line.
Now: **5** °C
